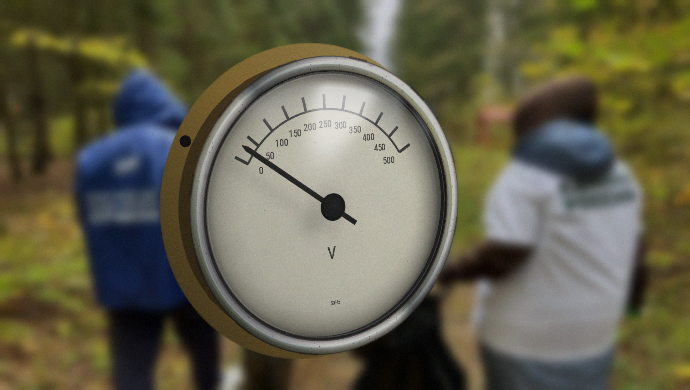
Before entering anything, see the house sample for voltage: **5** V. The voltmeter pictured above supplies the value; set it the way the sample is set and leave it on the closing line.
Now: **25** V
